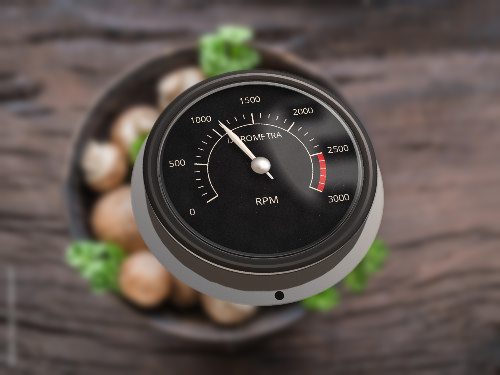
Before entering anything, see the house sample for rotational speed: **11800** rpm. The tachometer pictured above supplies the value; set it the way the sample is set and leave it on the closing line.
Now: **1100** rpm
